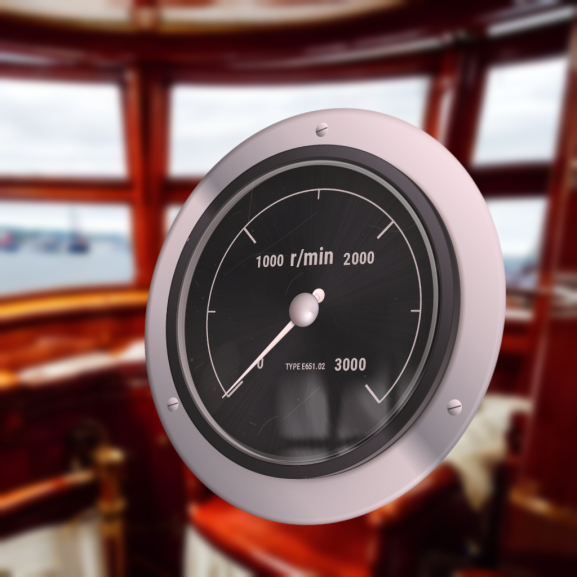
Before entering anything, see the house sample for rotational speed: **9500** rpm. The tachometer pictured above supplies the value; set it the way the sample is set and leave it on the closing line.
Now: **0** rpm
